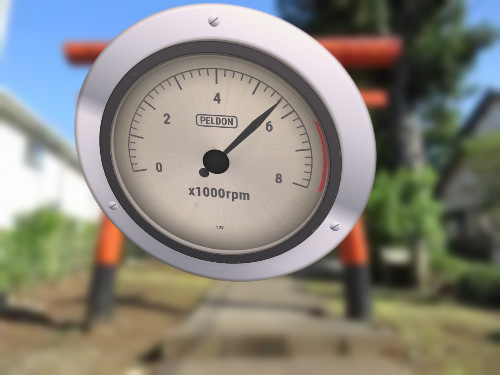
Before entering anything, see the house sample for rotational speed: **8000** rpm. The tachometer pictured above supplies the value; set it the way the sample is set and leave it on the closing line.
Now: **5600** rpm
